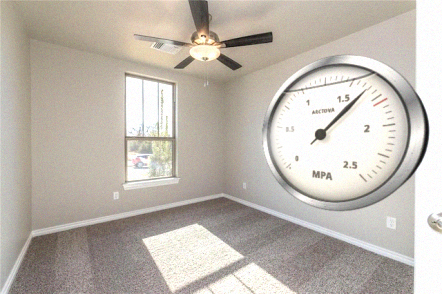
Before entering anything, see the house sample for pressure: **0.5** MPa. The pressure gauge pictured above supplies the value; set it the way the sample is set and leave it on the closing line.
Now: **1.65** MPa
